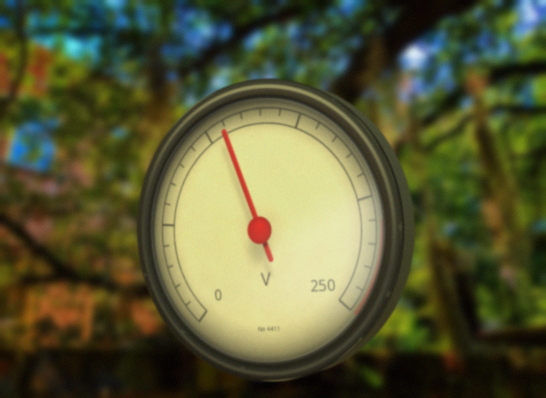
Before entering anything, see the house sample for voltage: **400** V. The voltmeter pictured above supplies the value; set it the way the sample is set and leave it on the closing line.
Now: **110** V
